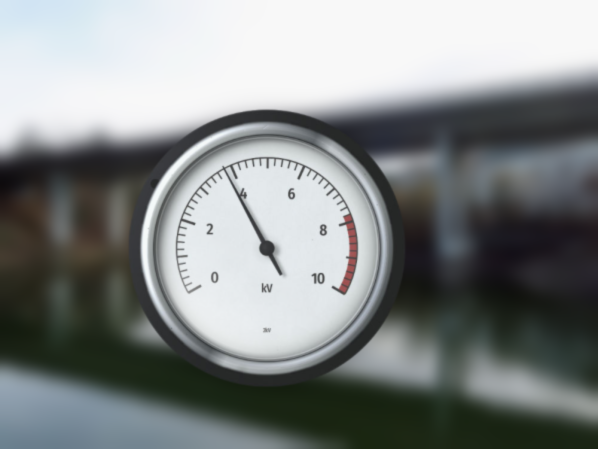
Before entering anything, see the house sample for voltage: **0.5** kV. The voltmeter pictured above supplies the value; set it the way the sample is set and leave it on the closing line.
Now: **3.8** kV
